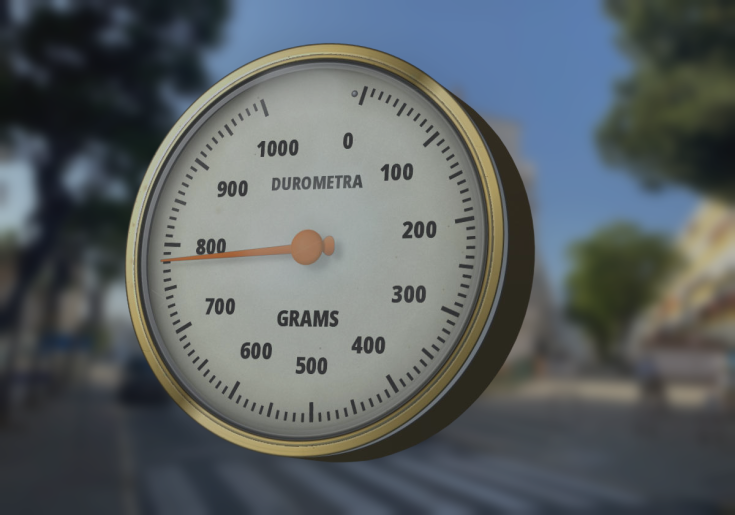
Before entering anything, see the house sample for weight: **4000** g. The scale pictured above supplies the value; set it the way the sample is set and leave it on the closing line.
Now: **780** g
